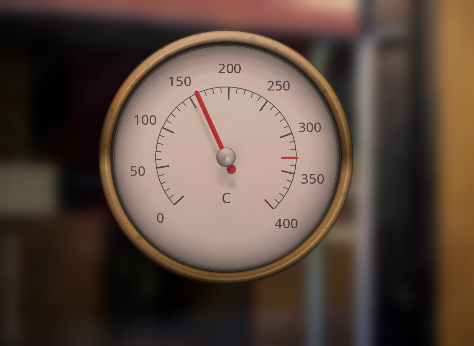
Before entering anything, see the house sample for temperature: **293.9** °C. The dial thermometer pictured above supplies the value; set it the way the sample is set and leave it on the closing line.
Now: **160** °C
